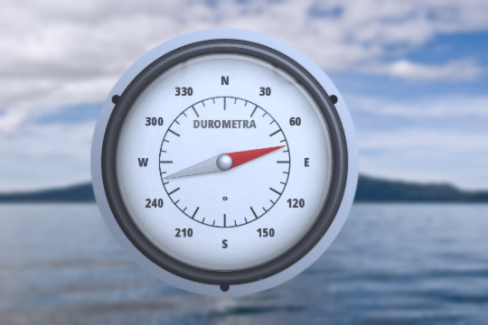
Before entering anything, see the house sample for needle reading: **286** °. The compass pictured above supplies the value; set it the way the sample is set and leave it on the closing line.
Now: **75** °
